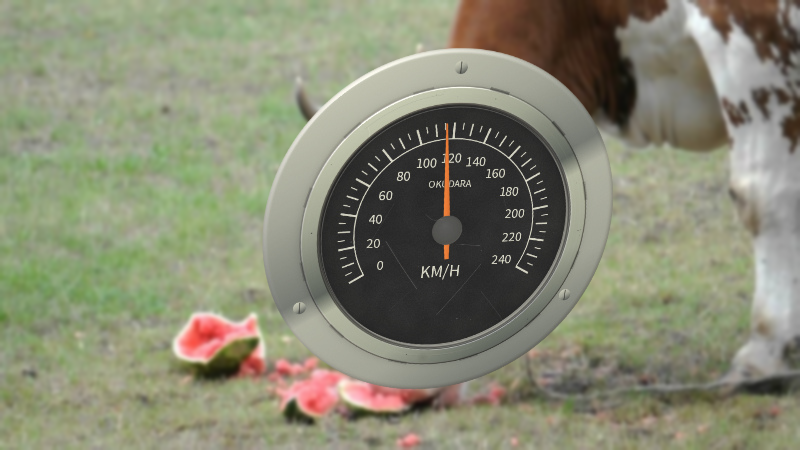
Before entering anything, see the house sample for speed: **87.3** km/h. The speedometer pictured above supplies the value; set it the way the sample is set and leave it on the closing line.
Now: **115** km/h
